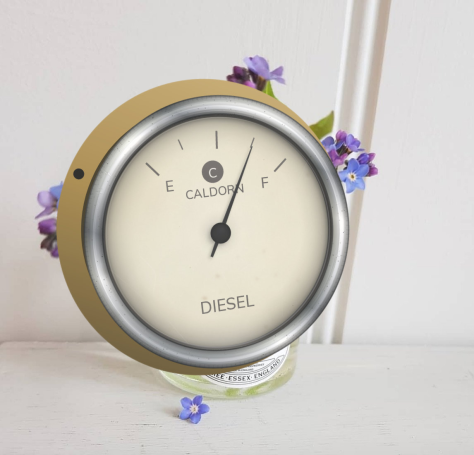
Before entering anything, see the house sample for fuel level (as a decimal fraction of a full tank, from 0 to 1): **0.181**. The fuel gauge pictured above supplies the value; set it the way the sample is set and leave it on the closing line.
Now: **0.75**
